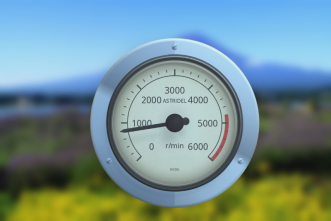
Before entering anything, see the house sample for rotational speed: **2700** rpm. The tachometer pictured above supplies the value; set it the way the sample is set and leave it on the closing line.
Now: **800** rpm
